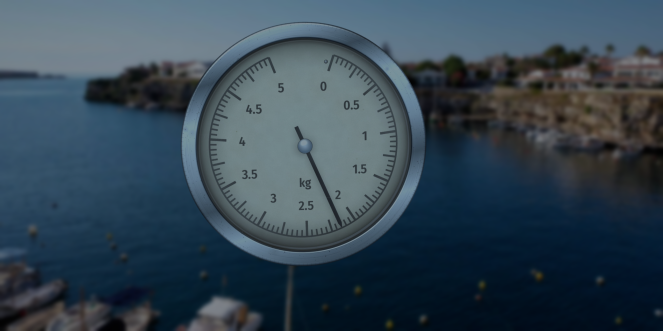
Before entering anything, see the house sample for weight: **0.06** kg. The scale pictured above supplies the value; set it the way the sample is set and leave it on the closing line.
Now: **2.15** kg
